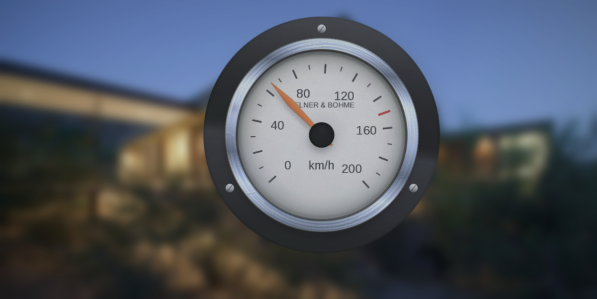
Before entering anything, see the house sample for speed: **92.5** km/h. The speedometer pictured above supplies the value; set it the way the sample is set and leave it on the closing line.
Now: **65** km/h
